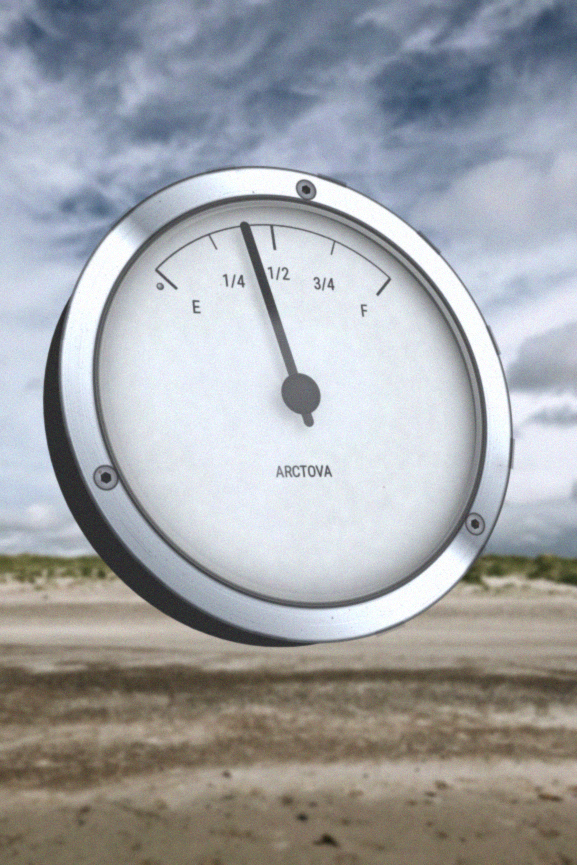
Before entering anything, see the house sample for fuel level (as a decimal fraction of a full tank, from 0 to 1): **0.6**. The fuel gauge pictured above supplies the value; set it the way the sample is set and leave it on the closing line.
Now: **0.375**
